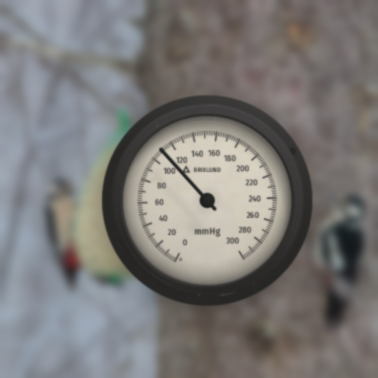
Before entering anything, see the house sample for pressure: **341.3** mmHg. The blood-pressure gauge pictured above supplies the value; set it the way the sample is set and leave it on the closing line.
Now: **110** mmHg
